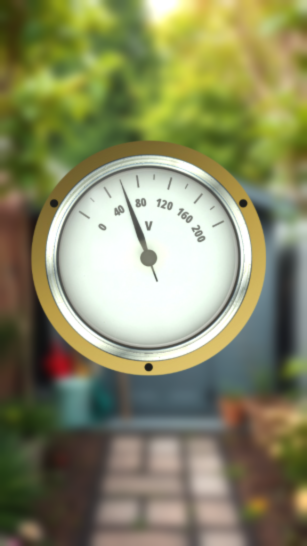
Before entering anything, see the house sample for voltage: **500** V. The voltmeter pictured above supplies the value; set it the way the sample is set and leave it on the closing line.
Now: **60** V
